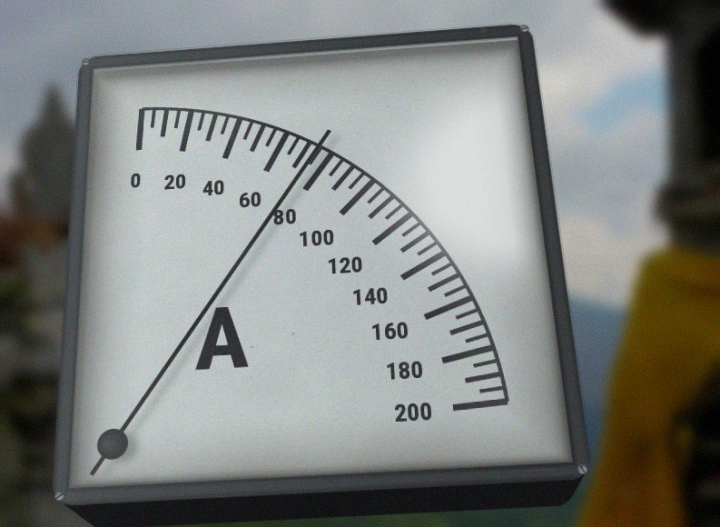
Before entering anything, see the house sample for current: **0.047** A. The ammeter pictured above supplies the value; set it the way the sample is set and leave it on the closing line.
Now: **75** A
